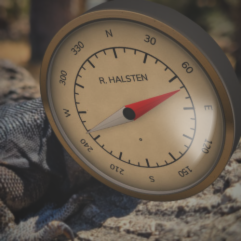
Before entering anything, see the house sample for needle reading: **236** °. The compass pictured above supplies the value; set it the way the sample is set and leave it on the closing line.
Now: **70** °
